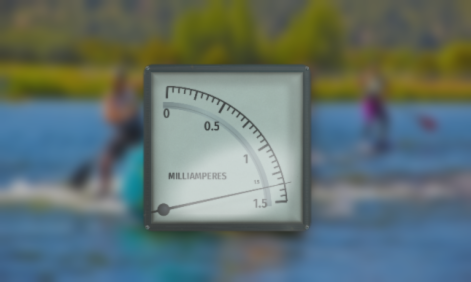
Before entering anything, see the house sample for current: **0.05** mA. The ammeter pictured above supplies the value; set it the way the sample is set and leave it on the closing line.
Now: **1.35** mA
